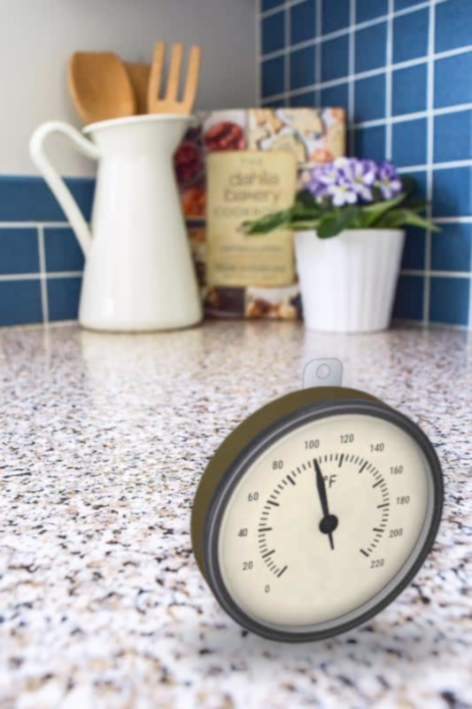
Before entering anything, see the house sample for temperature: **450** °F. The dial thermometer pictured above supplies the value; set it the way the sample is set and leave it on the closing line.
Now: **100** °F
